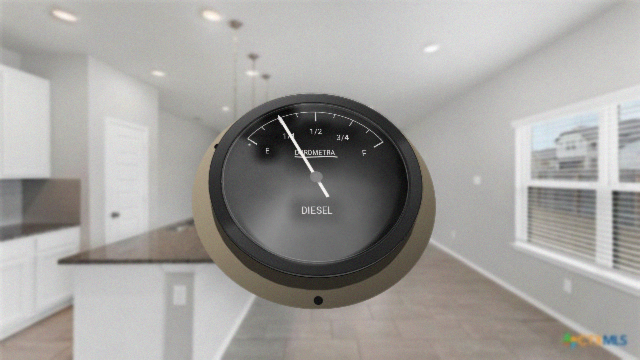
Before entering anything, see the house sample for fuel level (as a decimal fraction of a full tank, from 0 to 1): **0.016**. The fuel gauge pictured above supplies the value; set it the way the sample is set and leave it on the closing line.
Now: **0.25**
